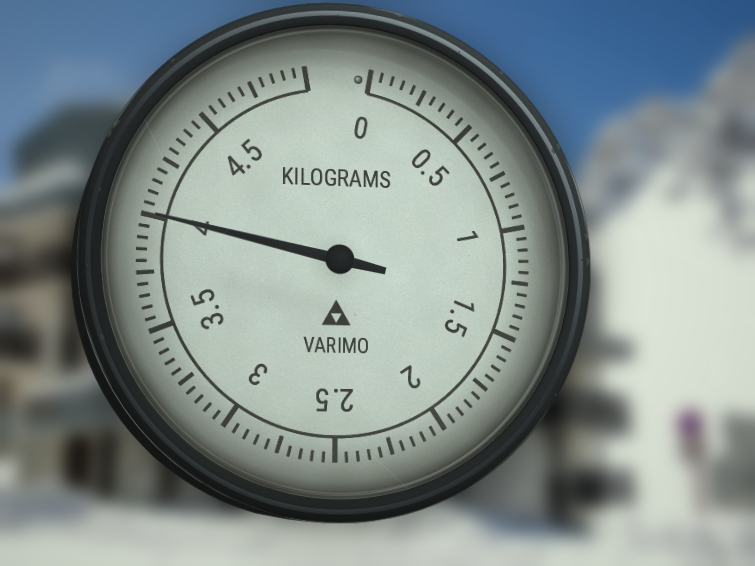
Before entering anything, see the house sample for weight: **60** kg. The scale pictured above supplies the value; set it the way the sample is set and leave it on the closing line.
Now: **4** kg
